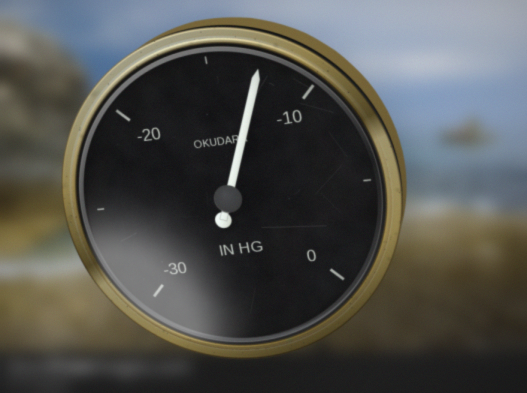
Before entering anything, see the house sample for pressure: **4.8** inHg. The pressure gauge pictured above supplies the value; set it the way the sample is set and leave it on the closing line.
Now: **-12.5** inHg
